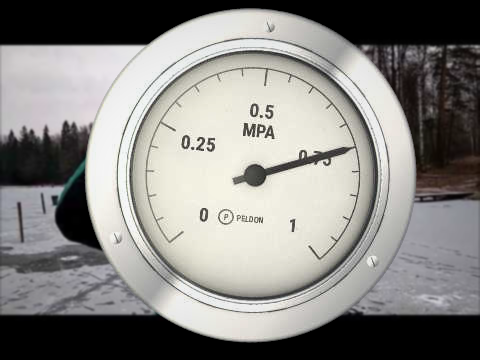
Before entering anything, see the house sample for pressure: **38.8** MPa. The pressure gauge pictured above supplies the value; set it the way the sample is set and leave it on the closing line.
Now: **0.75** MPa
